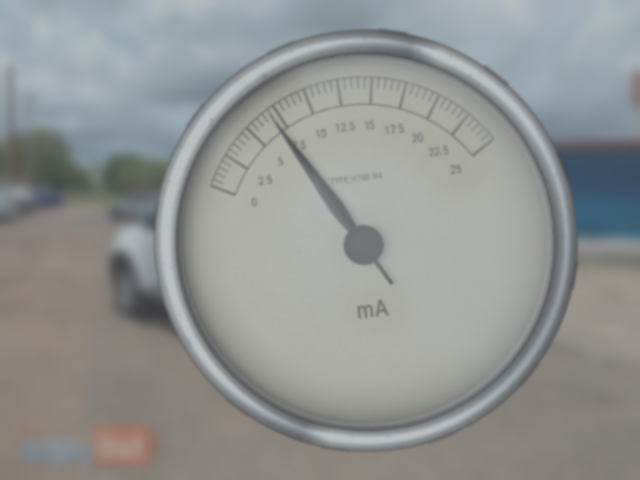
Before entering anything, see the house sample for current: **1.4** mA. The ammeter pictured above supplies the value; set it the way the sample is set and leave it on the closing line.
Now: **7** mA
